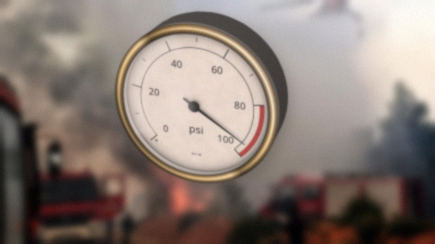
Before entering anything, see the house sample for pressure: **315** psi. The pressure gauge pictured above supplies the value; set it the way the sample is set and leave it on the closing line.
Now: **95** psi
